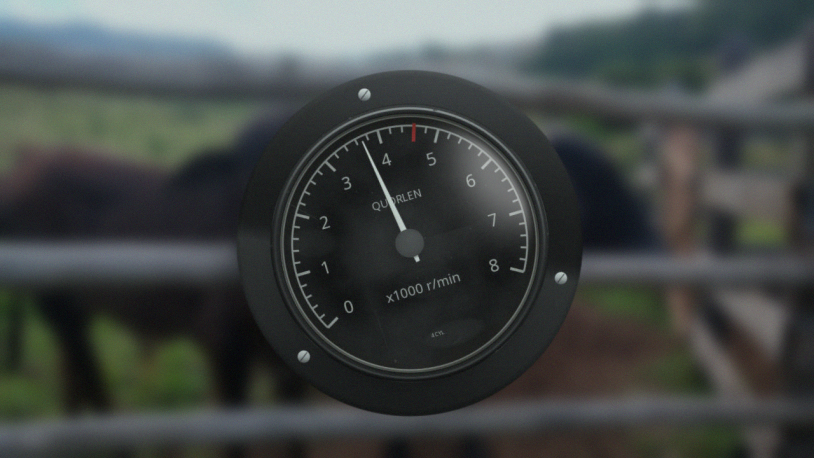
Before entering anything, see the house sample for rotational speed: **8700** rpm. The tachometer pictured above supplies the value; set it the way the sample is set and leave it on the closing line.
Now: **3700** rpm
